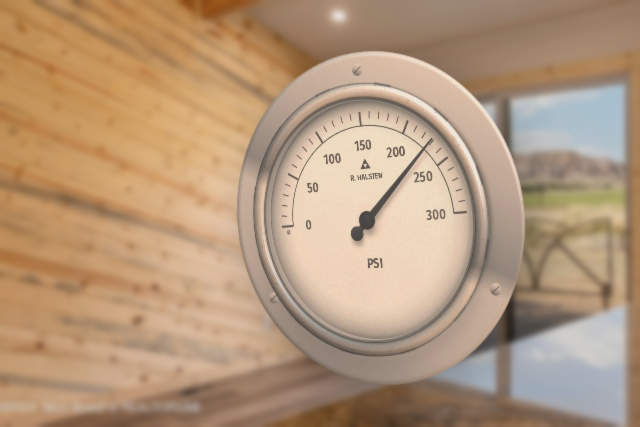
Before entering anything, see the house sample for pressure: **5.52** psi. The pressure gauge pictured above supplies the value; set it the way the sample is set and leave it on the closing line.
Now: **230** psi
